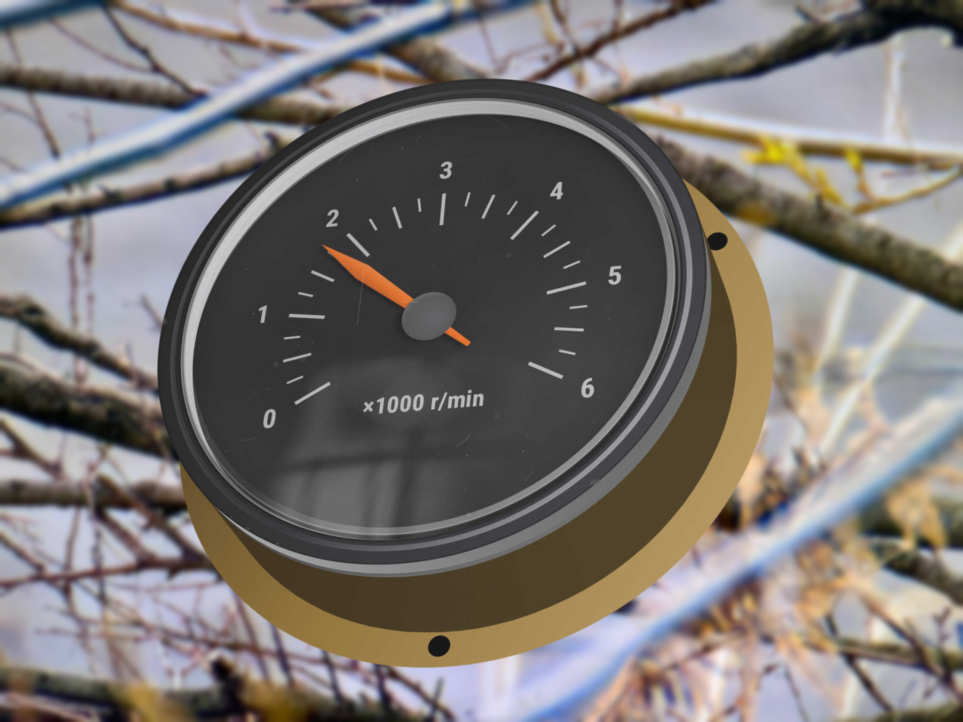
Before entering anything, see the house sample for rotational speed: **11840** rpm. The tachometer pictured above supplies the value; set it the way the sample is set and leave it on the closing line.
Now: **1750** rpm
